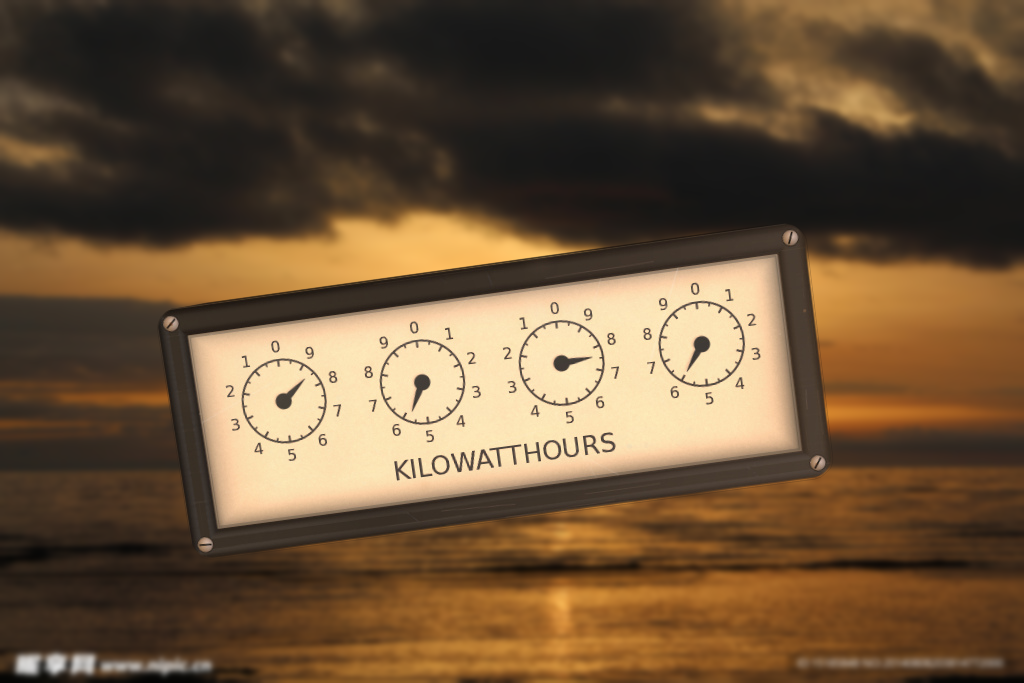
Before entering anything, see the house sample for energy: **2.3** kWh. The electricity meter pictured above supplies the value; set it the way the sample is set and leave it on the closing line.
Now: **8576** kWh
